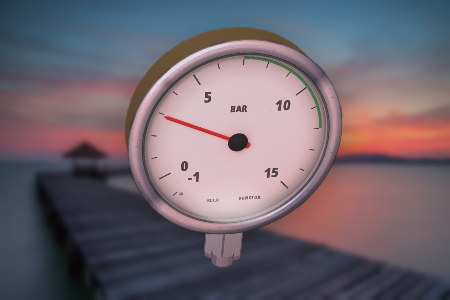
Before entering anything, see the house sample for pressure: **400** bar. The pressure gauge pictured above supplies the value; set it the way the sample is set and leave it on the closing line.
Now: **3** bar
